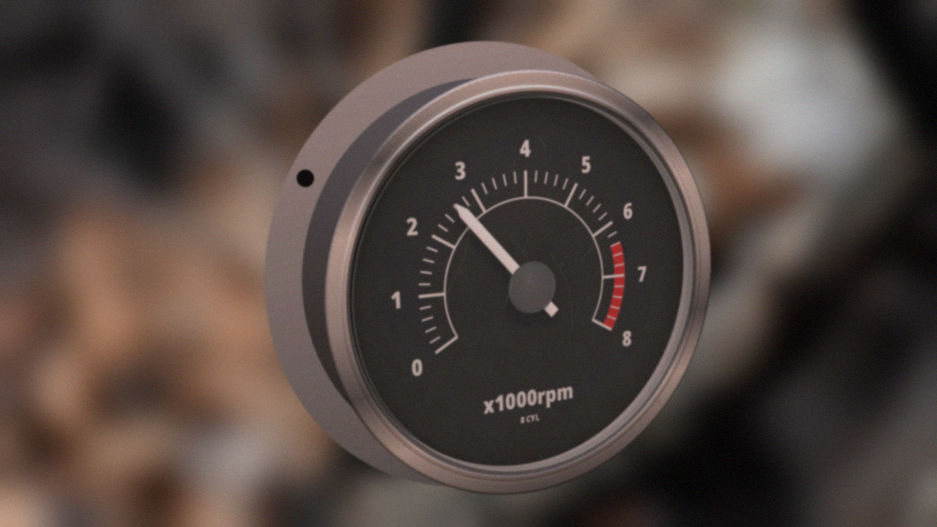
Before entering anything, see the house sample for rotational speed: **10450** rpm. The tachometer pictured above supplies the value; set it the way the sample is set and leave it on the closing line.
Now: **2600** rpm
